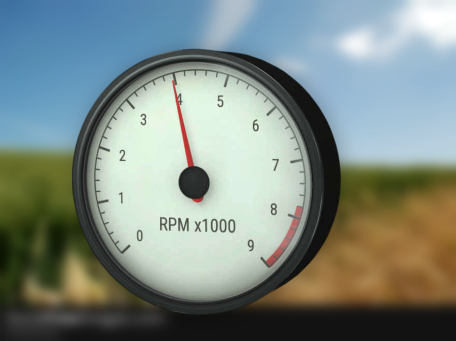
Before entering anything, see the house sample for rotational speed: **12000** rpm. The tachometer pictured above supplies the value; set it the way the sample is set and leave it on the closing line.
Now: **4000** rpm
